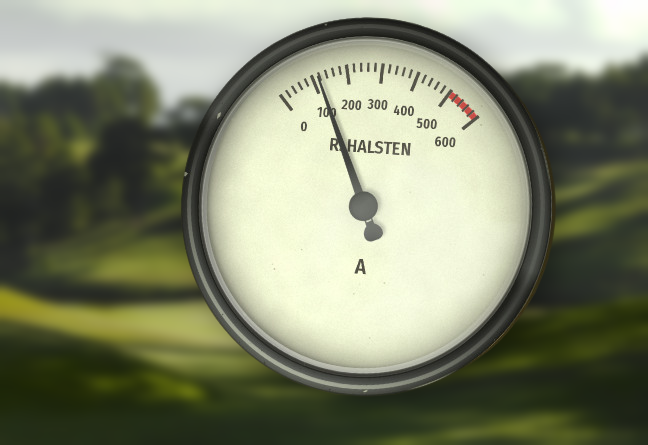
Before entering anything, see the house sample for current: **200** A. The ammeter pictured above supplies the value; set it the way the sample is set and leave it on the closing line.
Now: **120** A
